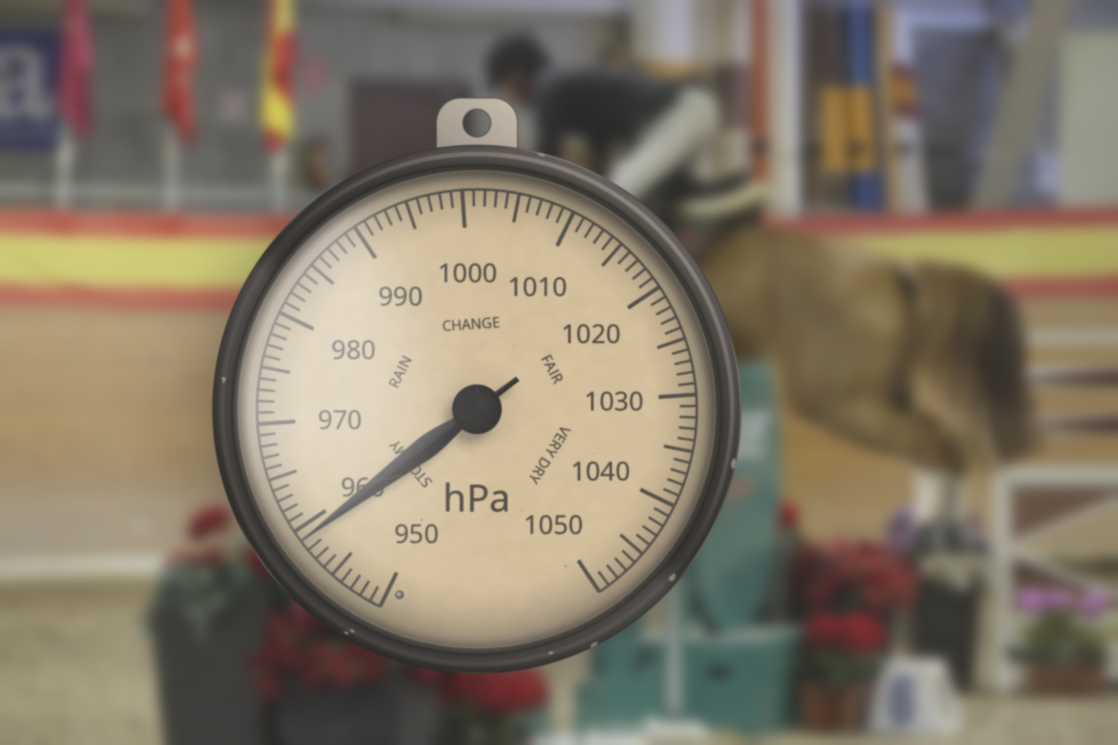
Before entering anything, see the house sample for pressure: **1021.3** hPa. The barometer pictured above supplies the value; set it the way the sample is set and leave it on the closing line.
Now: **959** hPa
